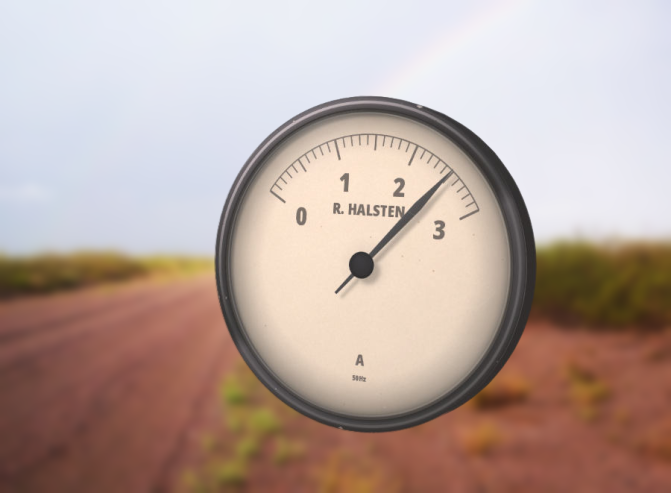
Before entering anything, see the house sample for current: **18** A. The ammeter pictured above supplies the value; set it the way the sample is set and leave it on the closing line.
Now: **2.5** A
